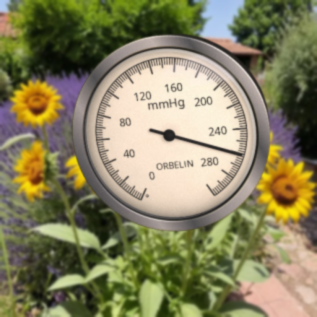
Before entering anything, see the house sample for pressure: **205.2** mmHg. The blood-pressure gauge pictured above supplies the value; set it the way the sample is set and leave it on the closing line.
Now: **260** mmHg
